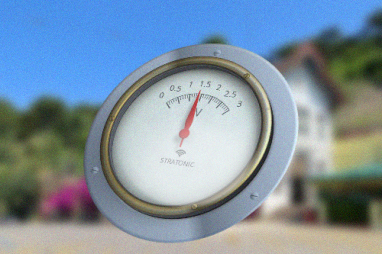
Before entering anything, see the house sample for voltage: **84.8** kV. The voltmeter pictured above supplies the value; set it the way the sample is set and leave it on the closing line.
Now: **1.5** kV
